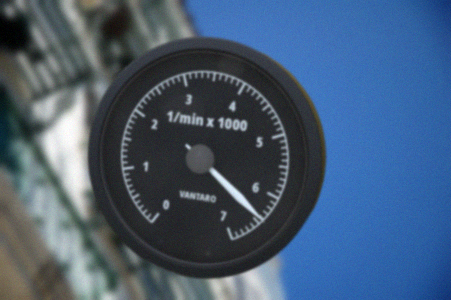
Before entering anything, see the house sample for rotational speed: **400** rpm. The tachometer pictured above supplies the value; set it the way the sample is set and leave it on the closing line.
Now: **6400** rpm
